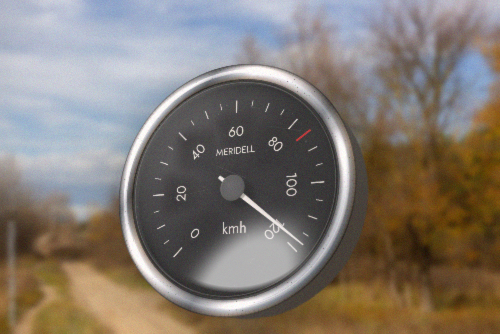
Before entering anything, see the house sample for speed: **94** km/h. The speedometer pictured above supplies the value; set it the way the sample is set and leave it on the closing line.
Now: **117.5** km/h
